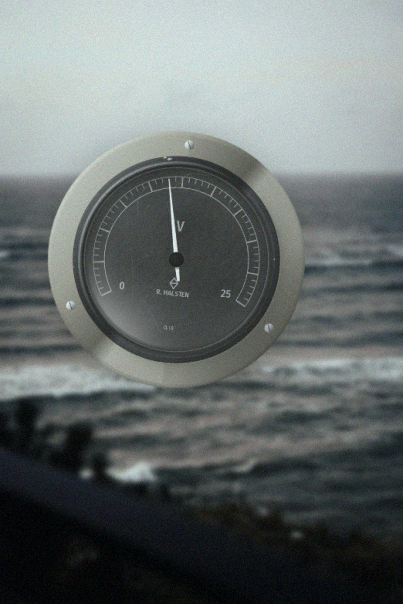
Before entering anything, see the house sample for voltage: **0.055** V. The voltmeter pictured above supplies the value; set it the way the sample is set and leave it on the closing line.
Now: **11.5** V
